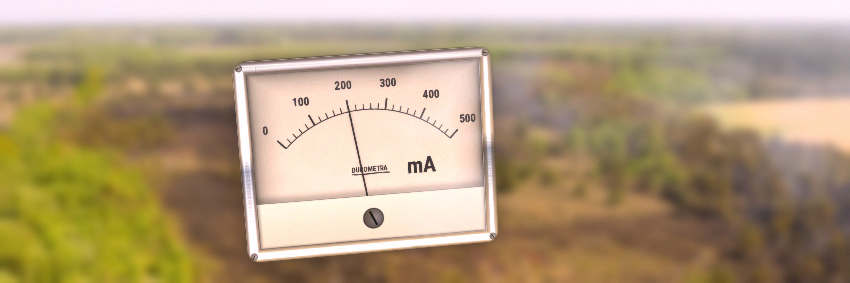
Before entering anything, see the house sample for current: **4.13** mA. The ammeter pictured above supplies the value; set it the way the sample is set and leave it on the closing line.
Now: **200** mA
